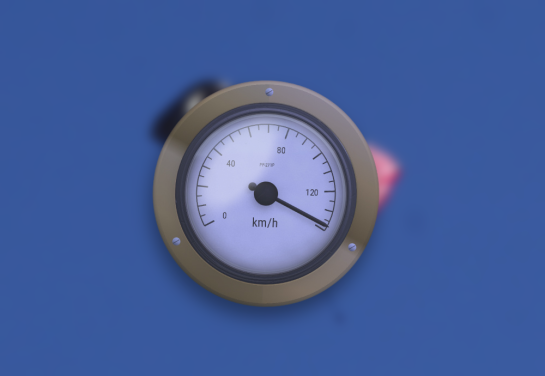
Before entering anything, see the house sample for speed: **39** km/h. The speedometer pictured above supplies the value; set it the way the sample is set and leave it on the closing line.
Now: **137.5** km/h
